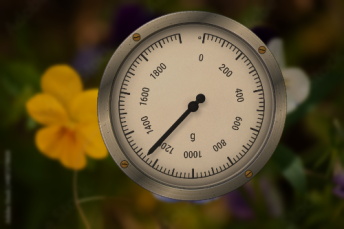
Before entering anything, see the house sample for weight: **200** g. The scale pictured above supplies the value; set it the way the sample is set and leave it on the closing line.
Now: **1260** g
